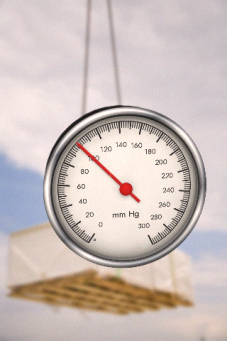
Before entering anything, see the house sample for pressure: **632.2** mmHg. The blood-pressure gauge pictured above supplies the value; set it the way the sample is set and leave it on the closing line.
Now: **100** mmHg
